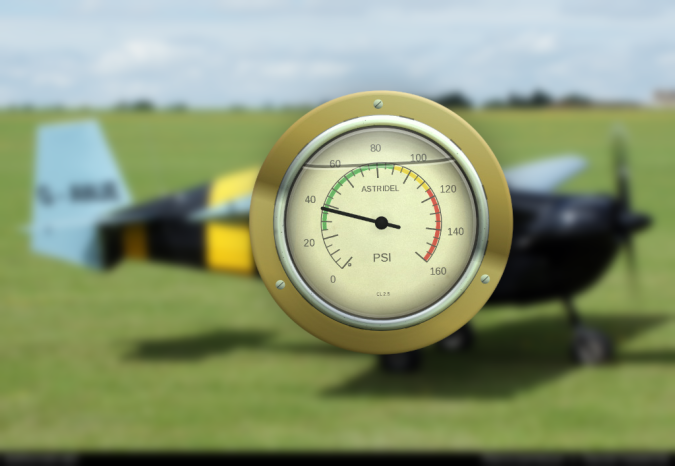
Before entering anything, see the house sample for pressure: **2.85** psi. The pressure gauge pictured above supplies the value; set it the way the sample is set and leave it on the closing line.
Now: **37.5** psi
